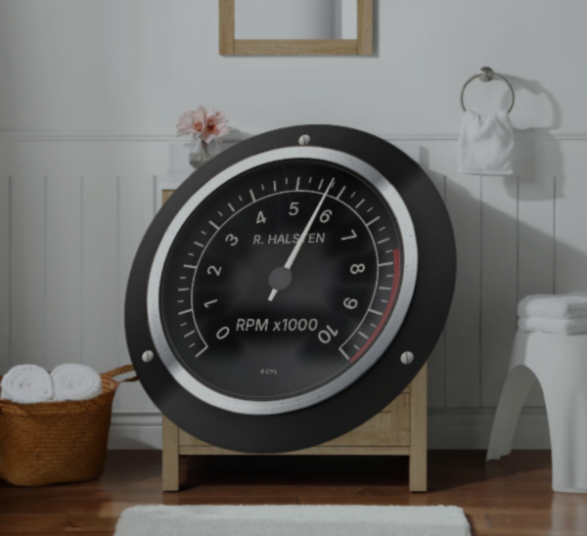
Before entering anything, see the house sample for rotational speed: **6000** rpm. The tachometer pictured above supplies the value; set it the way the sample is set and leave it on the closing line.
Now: **5750** rpm
